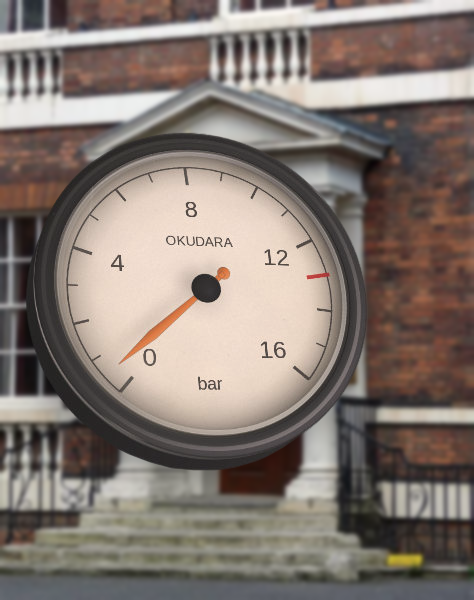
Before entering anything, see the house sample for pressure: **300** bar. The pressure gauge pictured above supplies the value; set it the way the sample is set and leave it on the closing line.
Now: **0.5** bar
